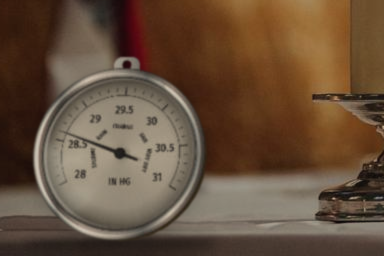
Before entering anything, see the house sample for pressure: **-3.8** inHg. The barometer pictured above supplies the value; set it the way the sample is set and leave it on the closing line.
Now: **28.6** inHg
